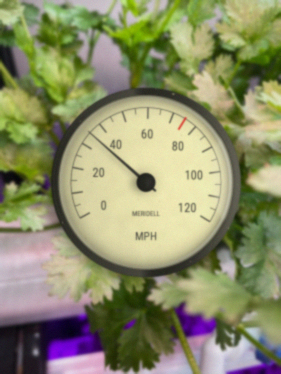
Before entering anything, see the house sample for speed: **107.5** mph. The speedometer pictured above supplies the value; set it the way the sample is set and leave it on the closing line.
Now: **35** mph
